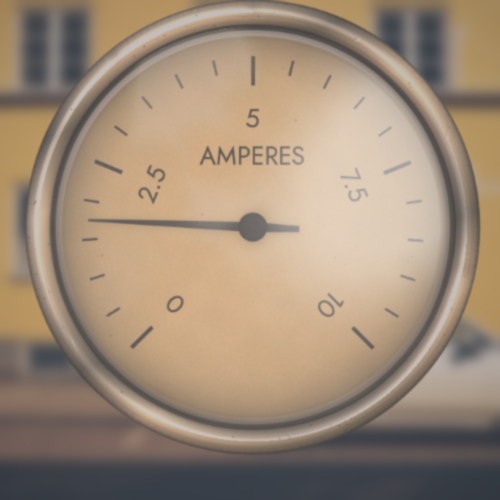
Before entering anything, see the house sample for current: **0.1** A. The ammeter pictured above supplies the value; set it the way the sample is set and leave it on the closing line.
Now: **1.75** A
